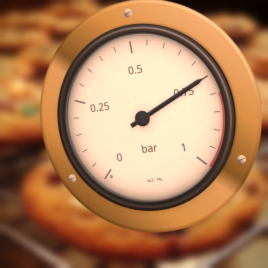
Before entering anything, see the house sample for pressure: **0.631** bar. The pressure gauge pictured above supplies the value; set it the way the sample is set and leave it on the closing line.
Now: **0.75** bar
